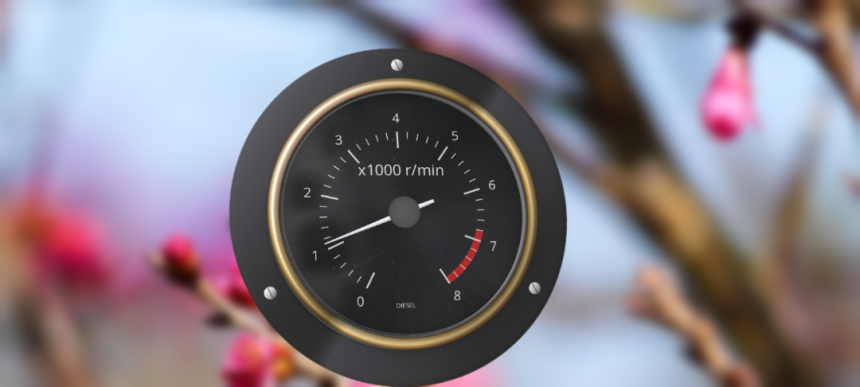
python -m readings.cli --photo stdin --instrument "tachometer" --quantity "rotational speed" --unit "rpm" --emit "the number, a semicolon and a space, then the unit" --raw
1100; rpm
